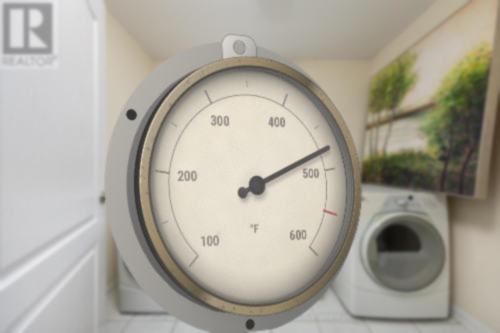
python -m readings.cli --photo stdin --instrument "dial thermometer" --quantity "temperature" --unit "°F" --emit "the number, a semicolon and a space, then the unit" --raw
475; °F
